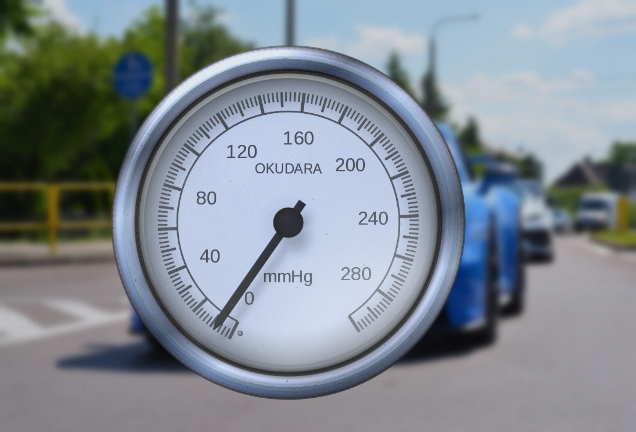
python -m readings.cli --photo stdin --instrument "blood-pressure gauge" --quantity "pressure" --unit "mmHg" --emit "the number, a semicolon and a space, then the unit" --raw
8; mmHg
